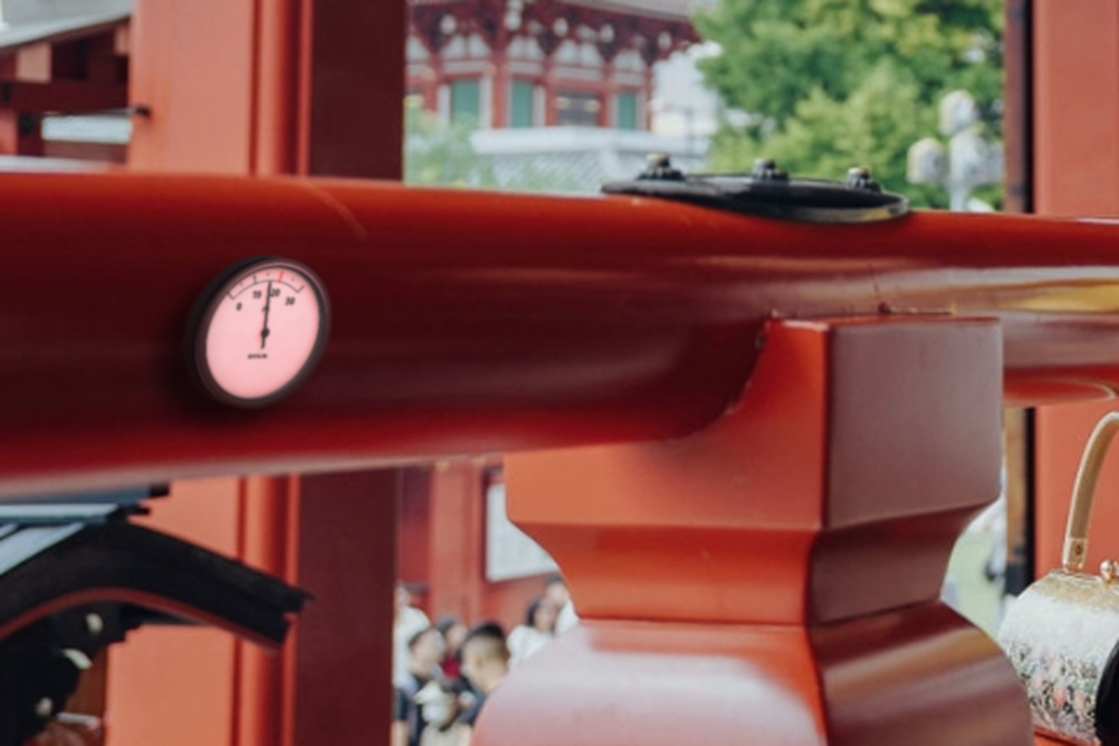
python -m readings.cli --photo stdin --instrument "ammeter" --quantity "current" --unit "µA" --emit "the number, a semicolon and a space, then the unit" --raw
15; µA
